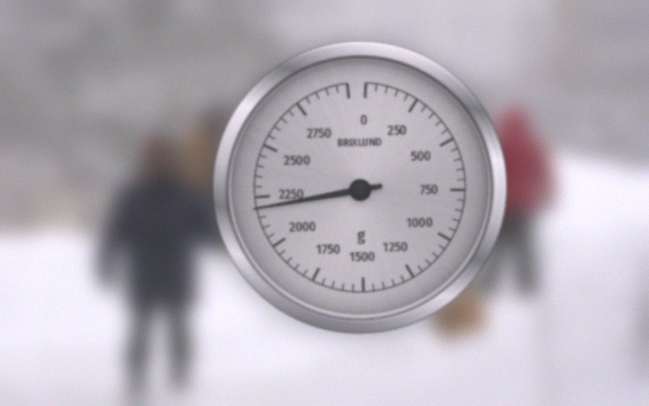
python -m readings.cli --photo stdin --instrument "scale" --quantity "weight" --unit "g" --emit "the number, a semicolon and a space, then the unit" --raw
2200; g
